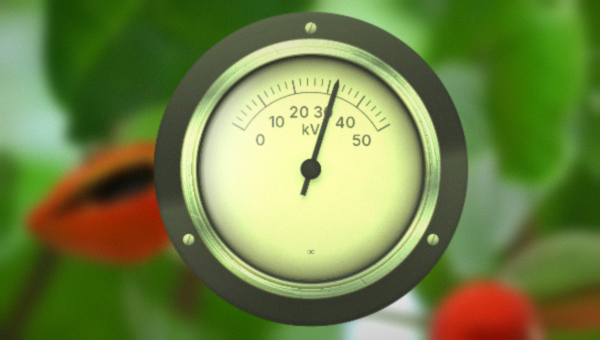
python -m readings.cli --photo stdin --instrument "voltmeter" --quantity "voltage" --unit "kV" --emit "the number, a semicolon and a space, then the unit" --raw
32; kV
